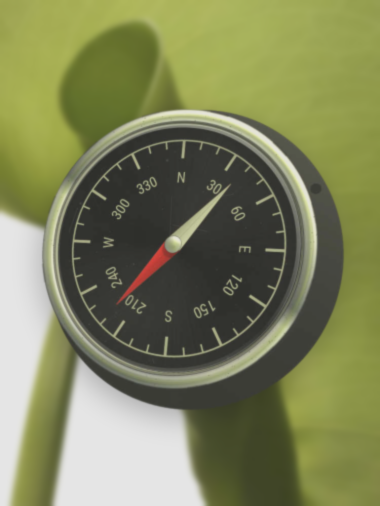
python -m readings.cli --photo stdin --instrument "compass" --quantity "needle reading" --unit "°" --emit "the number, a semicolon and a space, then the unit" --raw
220; °
